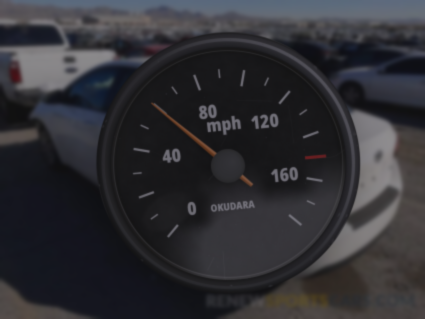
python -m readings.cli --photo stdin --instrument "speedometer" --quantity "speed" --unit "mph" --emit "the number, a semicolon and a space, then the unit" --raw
60; mph
